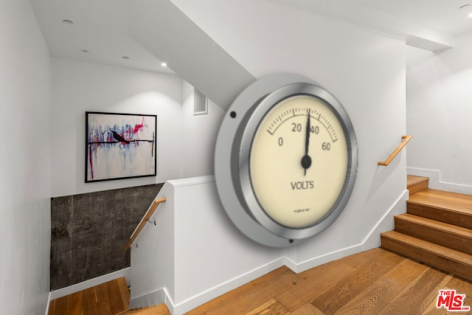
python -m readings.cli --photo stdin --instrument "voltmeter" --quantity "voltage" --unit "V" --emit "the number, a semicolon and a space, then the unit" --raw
30; V
